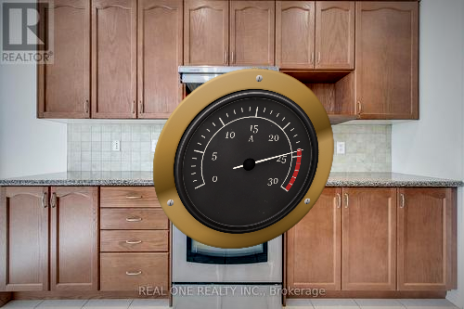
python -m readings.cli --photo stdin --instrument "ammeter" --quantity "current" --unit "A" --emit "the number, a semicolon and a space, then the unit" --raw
24; A
